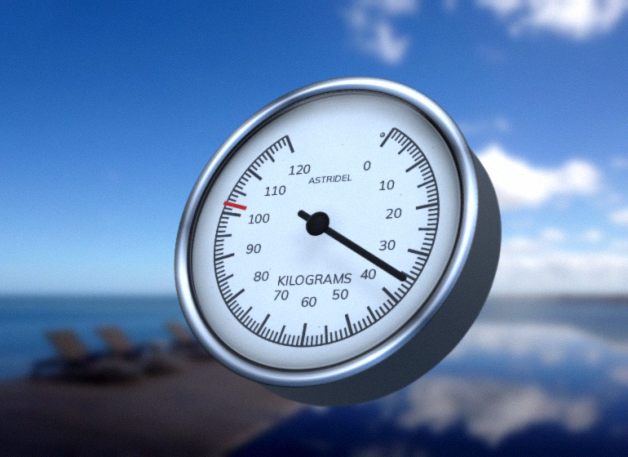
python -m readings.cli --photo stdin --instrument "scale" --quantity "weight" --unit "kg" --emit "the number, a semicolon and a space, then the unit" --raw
36; kg
